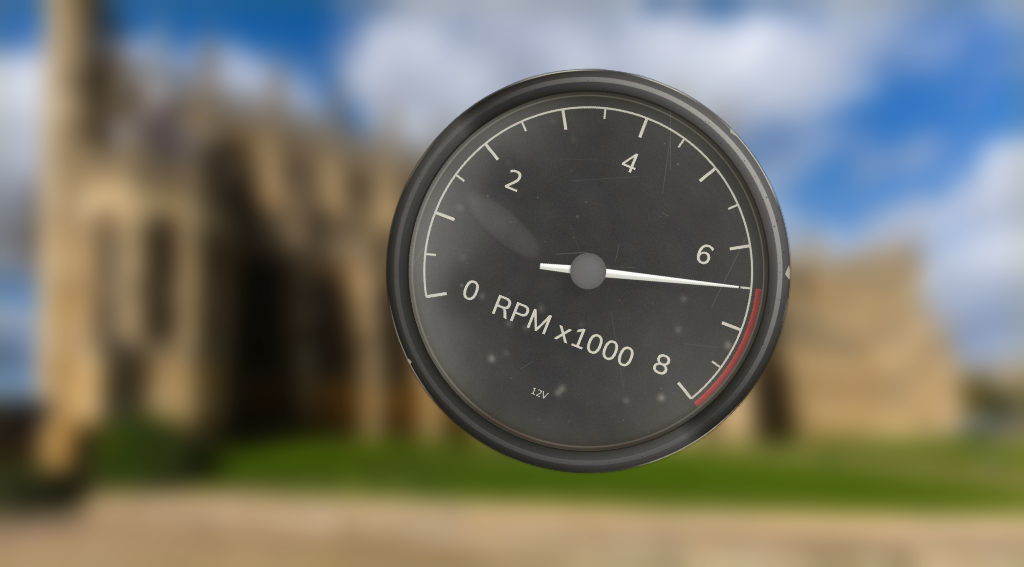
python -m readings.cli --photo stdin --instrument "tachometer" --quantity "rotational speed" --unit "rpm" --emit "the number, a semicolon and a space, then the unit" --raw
6500; rpm
